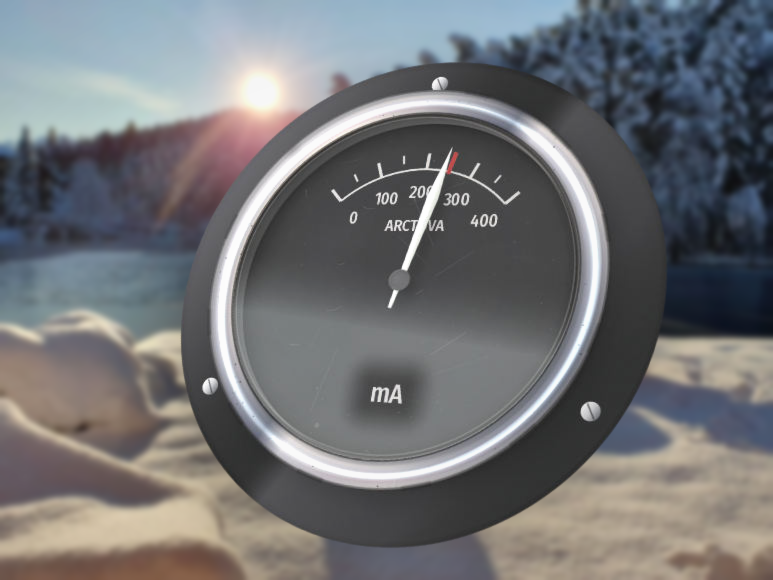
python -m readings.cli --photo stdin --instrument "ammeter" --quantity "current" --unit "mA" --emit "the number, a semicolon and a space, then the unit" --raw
250; mA
